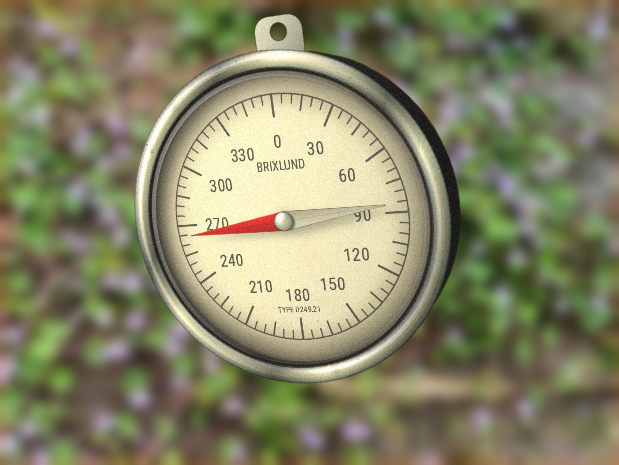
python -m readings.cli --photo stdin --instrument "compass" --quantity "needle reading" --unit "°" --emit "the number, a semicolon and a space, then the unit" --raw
265; °
